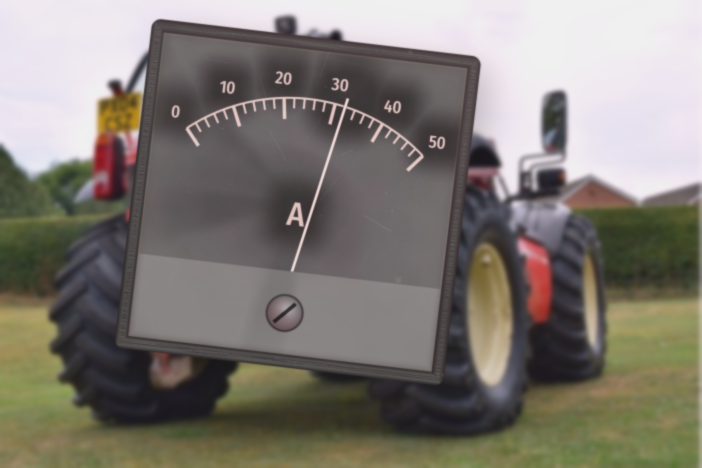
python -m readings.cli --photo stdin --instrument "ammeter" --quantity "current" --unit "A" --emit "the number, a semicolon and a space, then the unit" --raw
32; A
